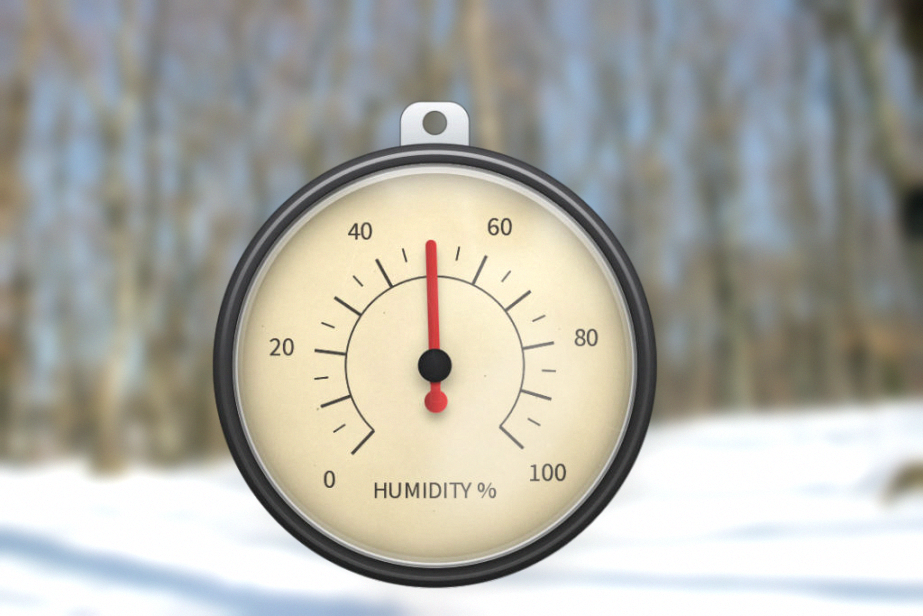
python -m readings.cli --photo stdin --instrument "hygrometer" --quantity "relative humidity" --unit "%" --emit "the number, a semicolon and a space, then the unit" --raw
50; %
